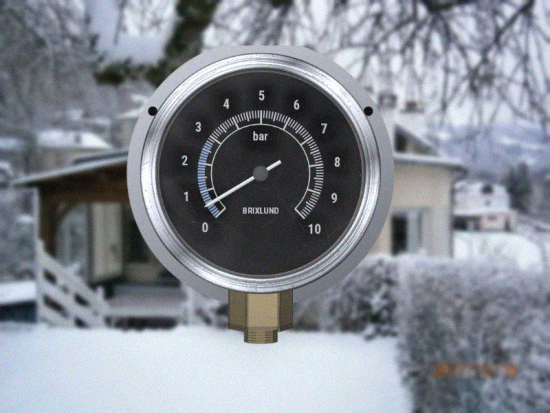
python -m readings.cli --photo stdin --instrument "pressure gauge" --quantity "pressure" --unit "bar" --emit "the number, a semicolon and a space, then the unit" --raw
0.5; bar
